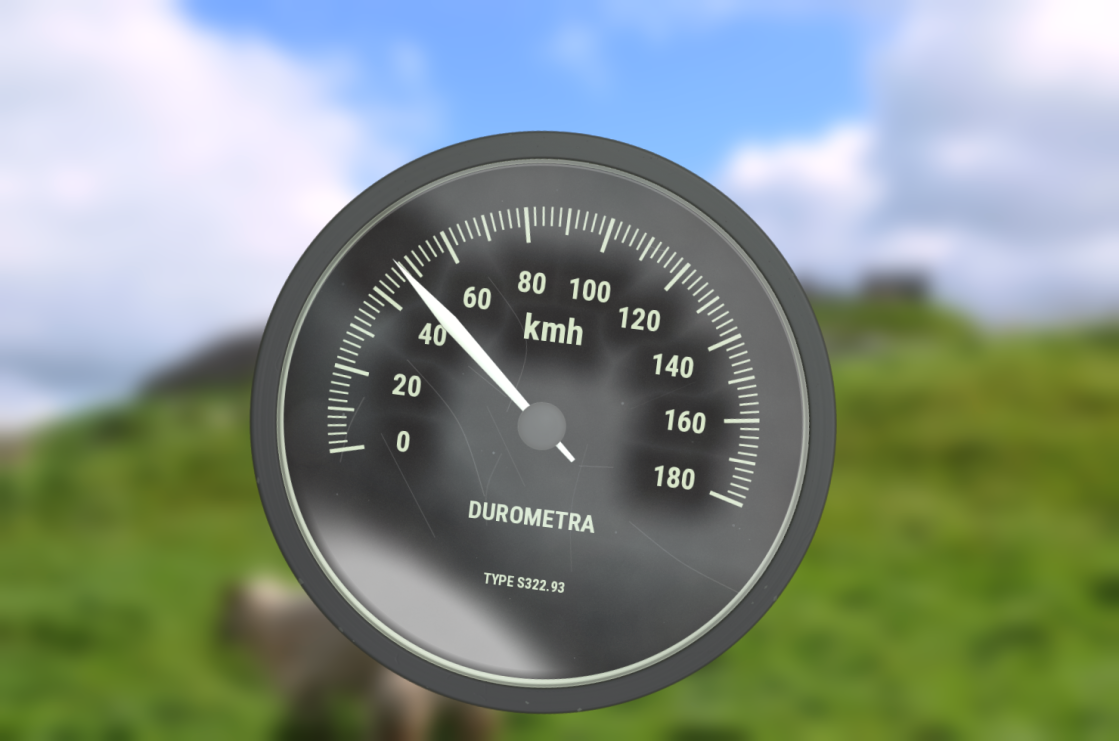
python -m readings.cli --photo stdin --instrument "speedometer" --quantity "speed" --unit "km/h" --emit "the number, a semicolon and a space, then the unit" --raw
48; km/h
